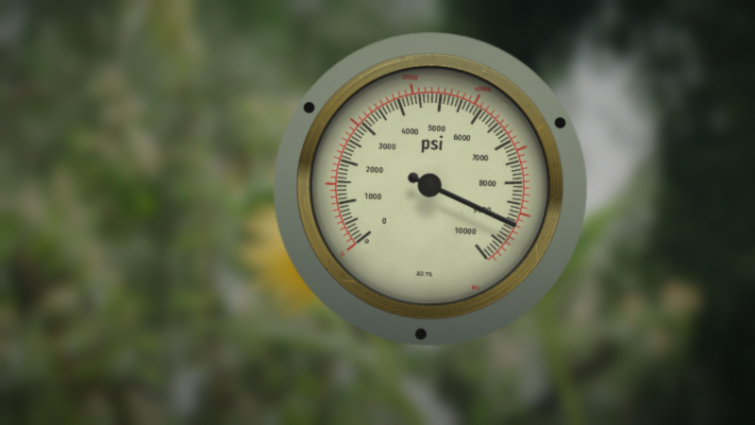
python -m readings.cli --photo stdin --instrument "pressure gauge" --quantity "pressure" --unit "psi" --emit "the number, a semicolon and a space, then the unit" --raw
9000; psi
